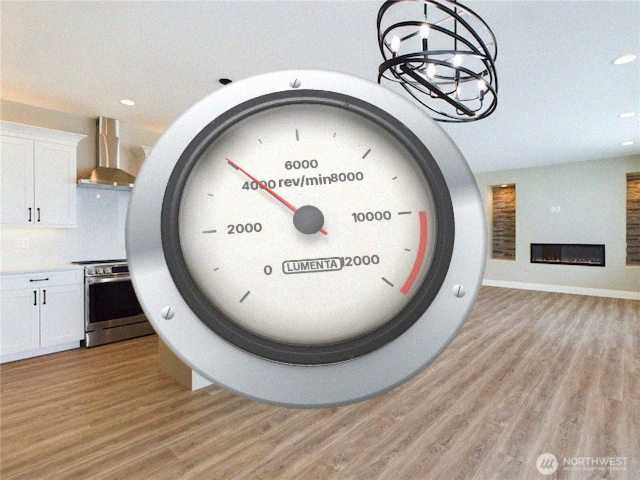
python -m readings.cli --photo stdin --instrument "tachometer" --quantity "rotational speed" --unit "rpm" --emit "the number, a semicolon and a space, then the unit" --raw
4000; rpm
